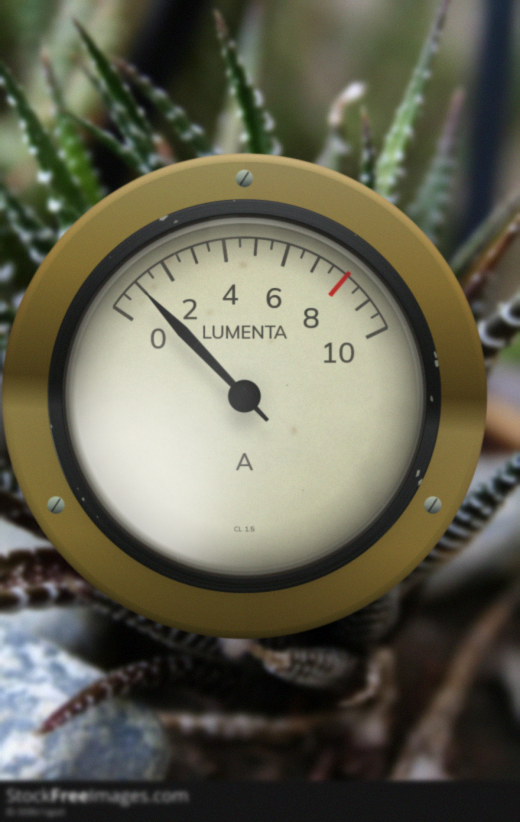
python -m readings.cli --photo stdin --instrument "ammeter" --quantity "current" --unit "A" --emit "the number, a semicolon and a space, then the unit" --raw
1; A
